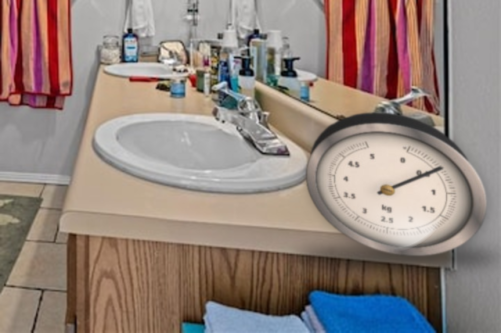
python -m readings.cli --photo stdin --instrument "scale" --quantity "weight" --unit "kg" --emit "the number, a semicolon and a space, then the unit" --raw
0.5; kg
